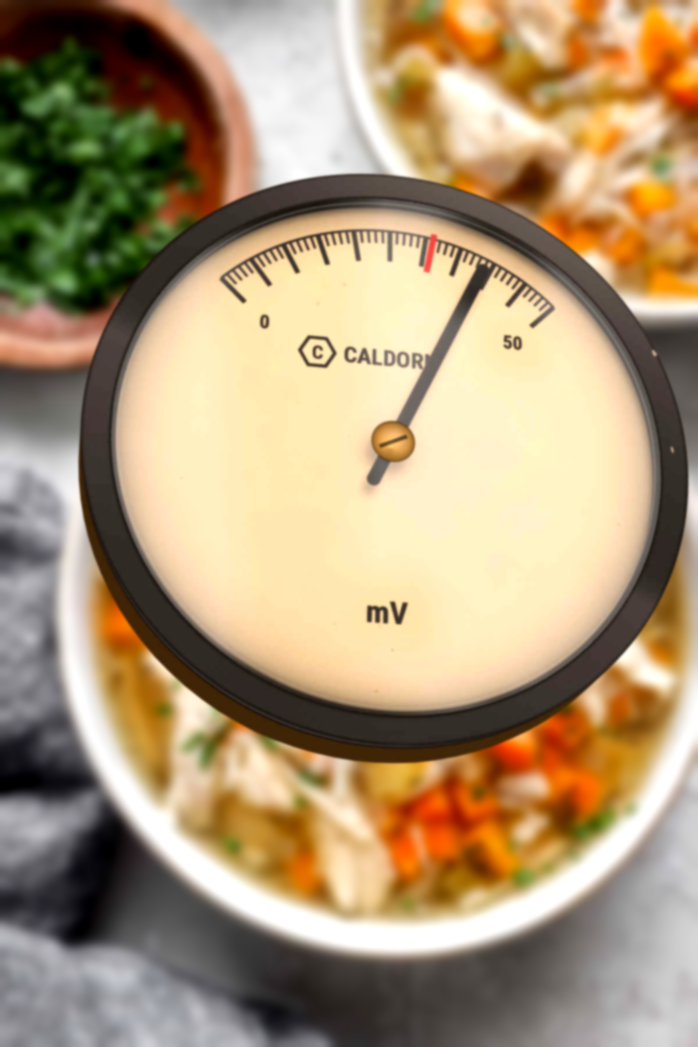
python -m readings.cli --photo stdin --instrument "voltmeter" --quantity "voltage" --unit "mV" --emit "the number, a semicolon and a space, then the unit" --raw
39; mV
